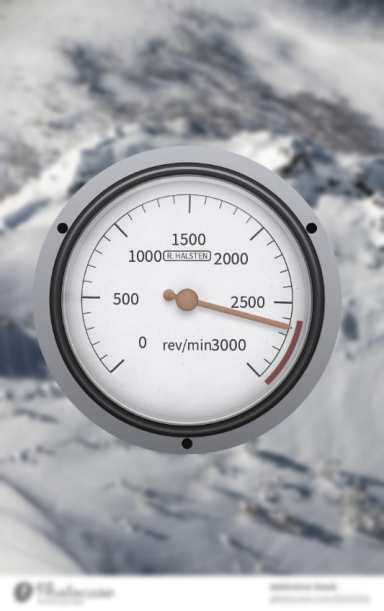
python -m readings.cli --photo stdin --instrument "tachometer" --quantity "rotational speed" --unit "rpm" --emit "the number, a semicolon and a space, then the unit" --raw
2650; rpm
